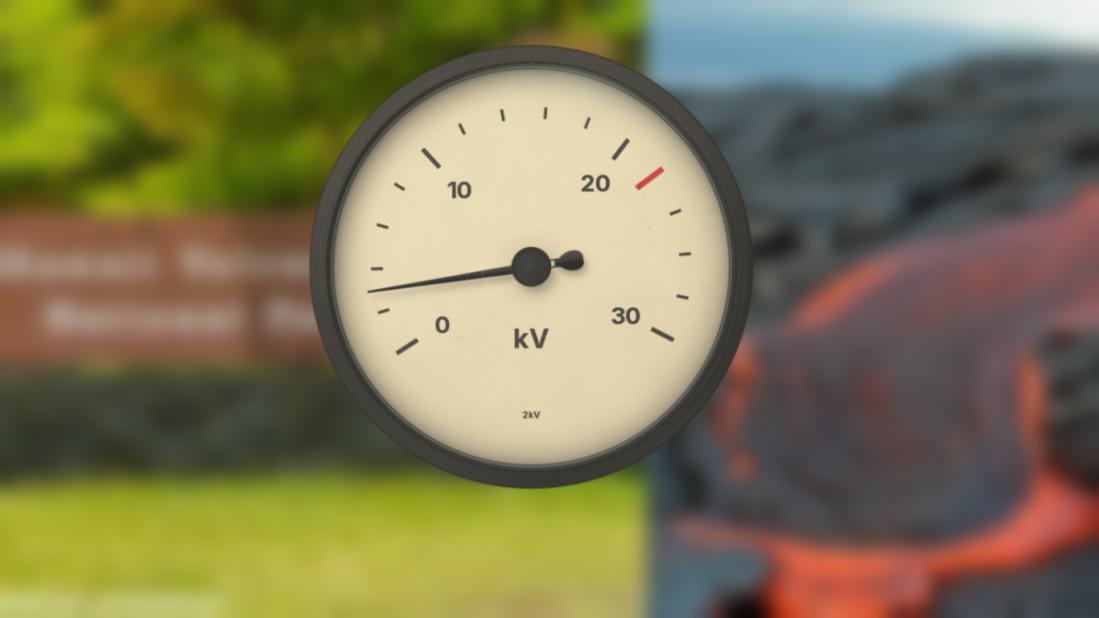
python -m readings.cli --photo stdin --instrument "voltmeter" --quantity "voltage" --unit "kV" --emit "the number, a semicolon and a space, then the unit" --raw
3; kV
